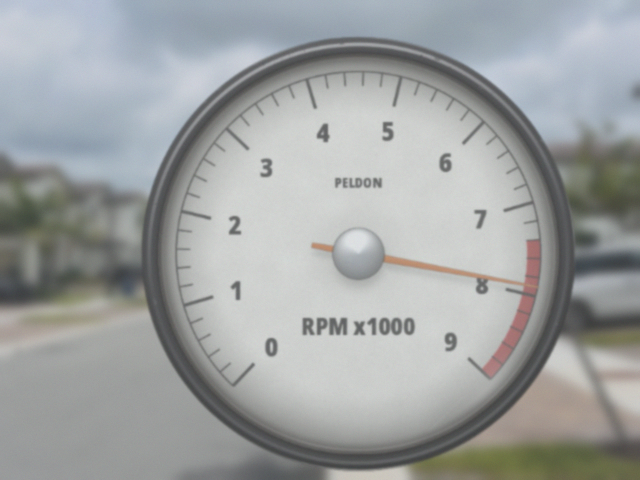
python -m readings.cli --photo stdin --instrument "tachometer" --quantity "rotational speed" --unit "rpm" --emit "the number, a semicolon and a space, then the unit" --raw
7900; rpm
